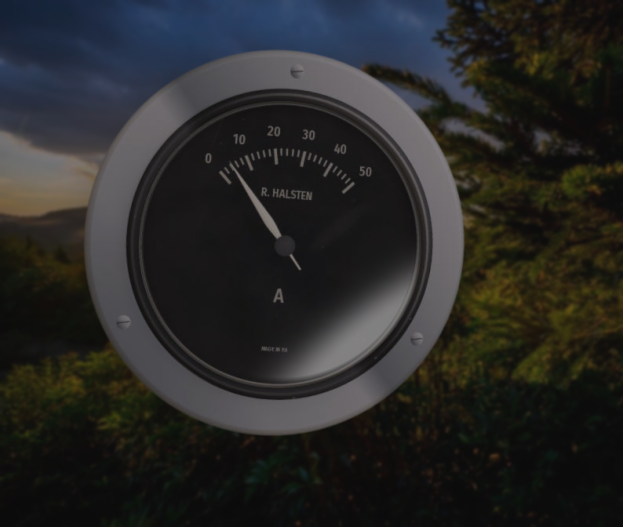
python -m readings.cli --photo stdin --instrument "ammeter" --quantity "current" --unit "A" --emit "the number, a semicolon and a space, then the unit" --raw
4; A
